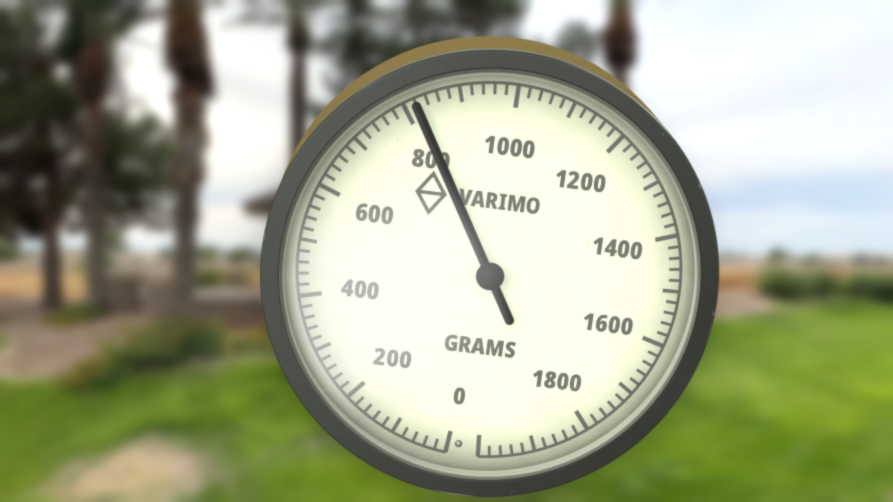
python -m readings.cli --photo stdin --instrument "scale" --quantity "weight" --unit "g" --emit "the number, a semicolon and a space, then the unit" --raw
820; g
